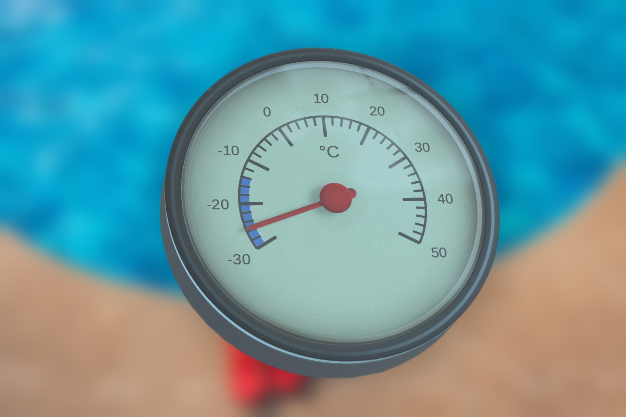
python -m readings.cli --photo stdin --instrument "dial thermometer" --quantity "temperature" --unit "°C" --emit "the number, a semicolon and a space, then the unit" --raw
-26; °C
